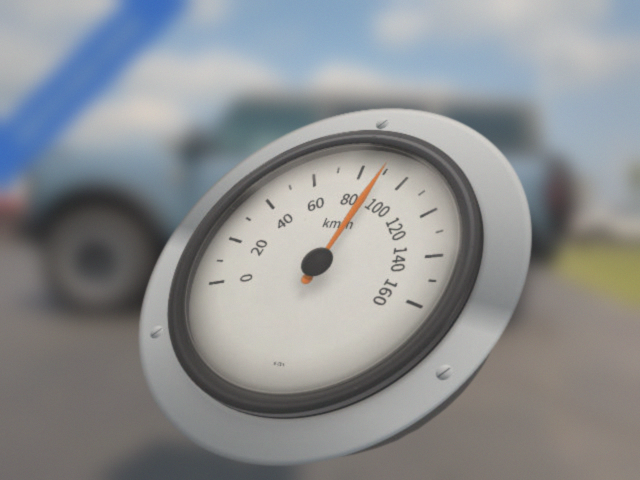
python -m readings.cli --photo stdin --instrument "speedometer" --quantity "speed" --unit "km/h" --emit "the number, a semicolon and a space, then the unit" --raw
90; km/h
